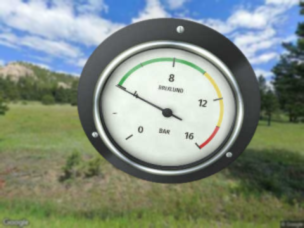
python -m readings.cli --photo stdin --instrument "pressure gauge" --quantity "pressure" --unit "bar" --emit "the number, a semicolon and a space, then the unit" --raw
4; bar
